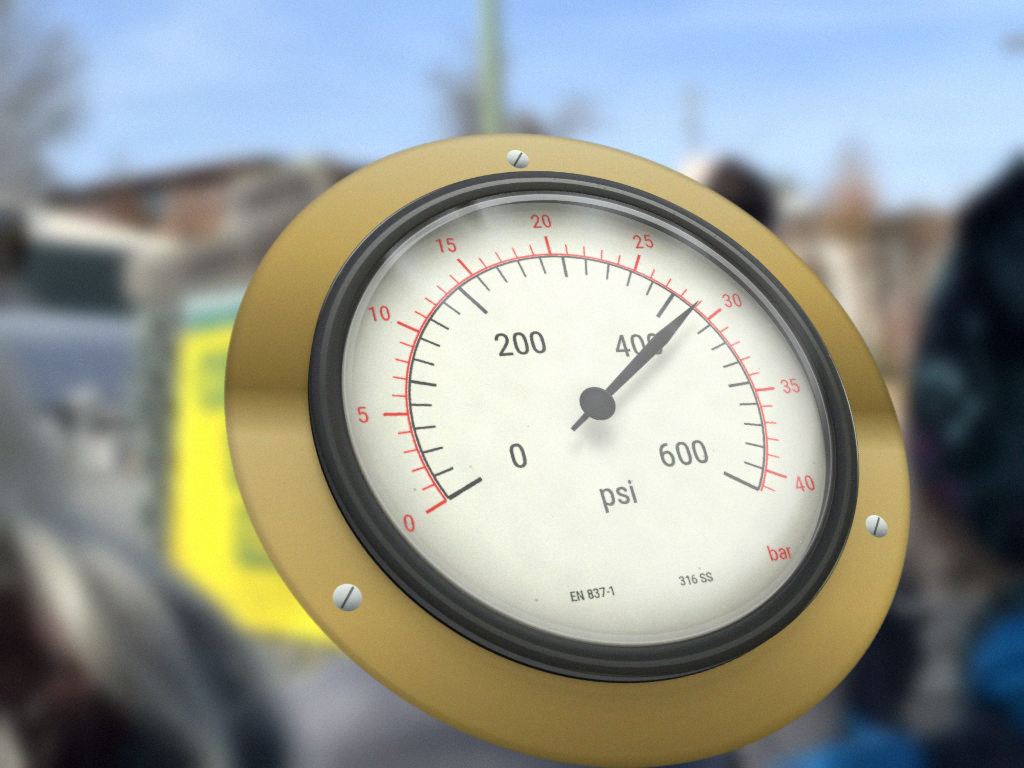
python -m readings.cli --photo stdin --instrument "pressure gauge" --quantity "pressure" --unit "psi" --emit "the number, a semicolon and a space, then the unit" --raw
420; psi
